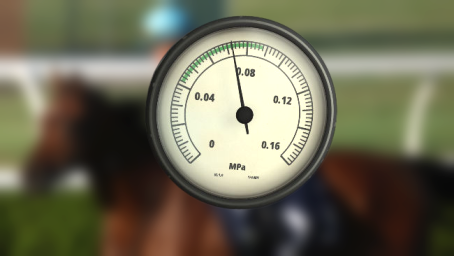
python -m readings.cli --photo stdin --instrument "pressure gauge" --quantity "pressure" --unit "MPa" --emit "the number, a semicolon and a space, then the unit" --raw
0.072; MPa
